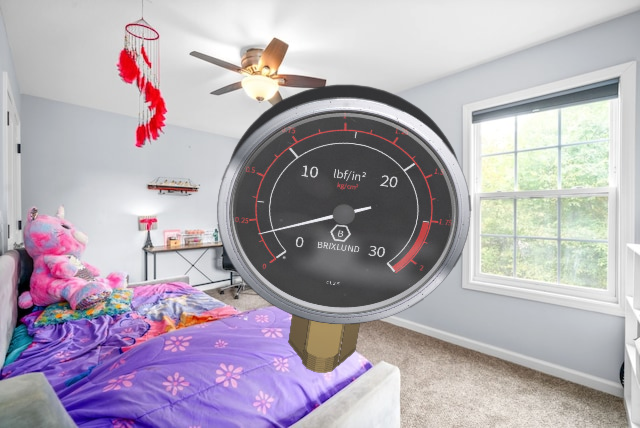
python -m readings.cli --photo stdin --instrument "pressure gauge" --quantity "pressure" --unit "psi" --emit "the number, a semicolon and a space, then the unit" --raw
2.5; psi
